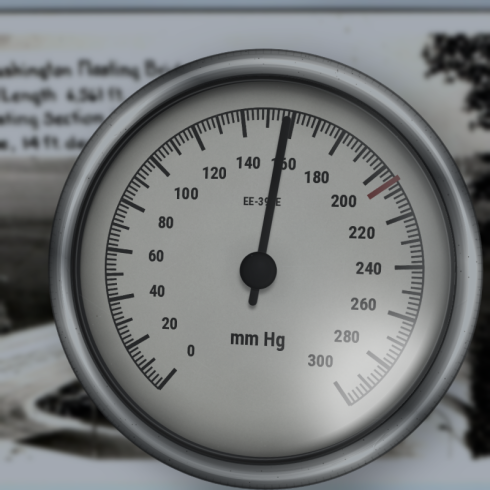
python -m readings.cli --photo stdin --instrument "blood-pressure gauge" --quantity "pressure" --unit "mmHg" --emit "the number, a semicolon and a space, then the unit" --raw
158; mmHg
